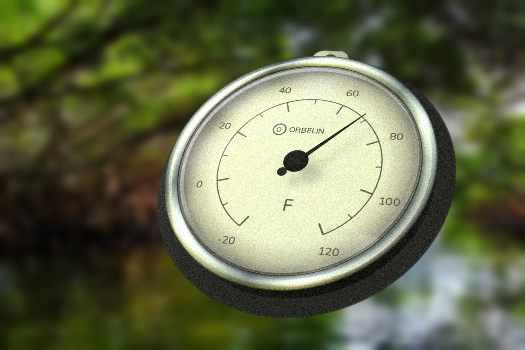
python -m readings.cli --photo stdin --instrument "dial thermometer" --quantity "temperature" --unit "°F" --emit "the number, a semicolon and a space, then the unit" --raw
70; °F
